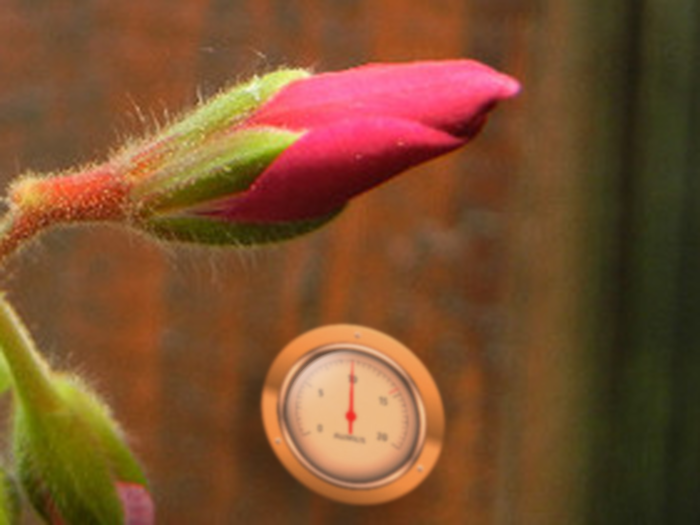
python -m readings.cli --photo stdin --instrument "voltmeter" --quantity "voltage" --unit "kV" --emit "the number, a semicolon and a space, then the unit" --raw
10; kV
